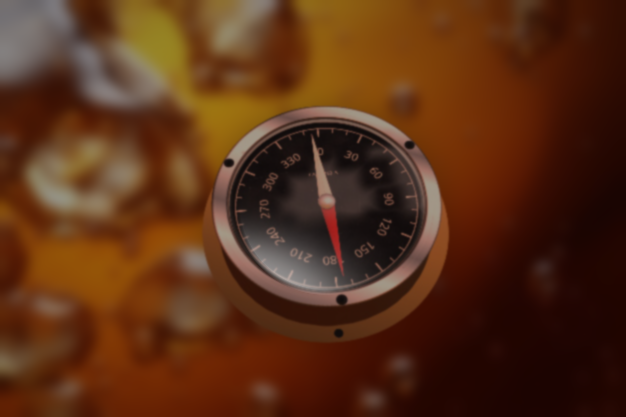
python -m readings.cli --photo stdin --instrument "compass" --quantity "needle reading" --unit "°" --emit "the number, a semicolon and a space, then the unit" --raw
175; °
